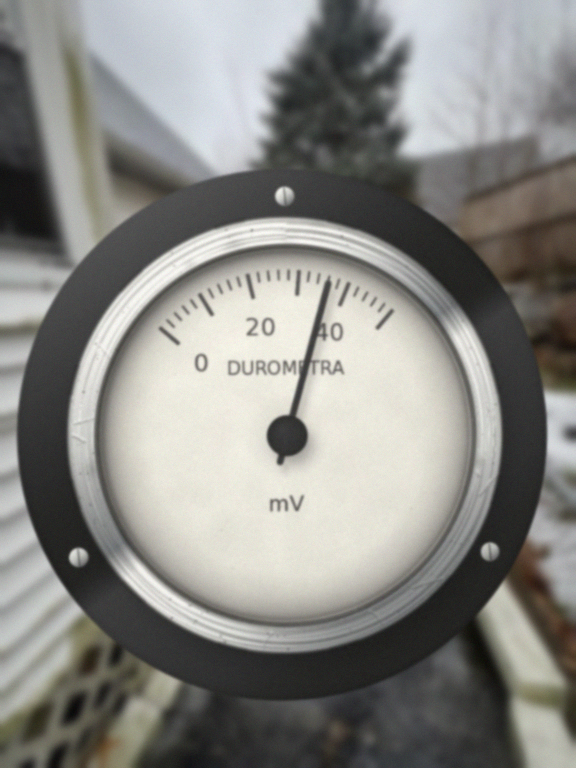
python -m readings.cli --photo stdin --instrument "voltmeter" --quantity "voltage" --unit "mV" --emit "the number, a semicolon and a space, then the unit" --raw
36; mV
